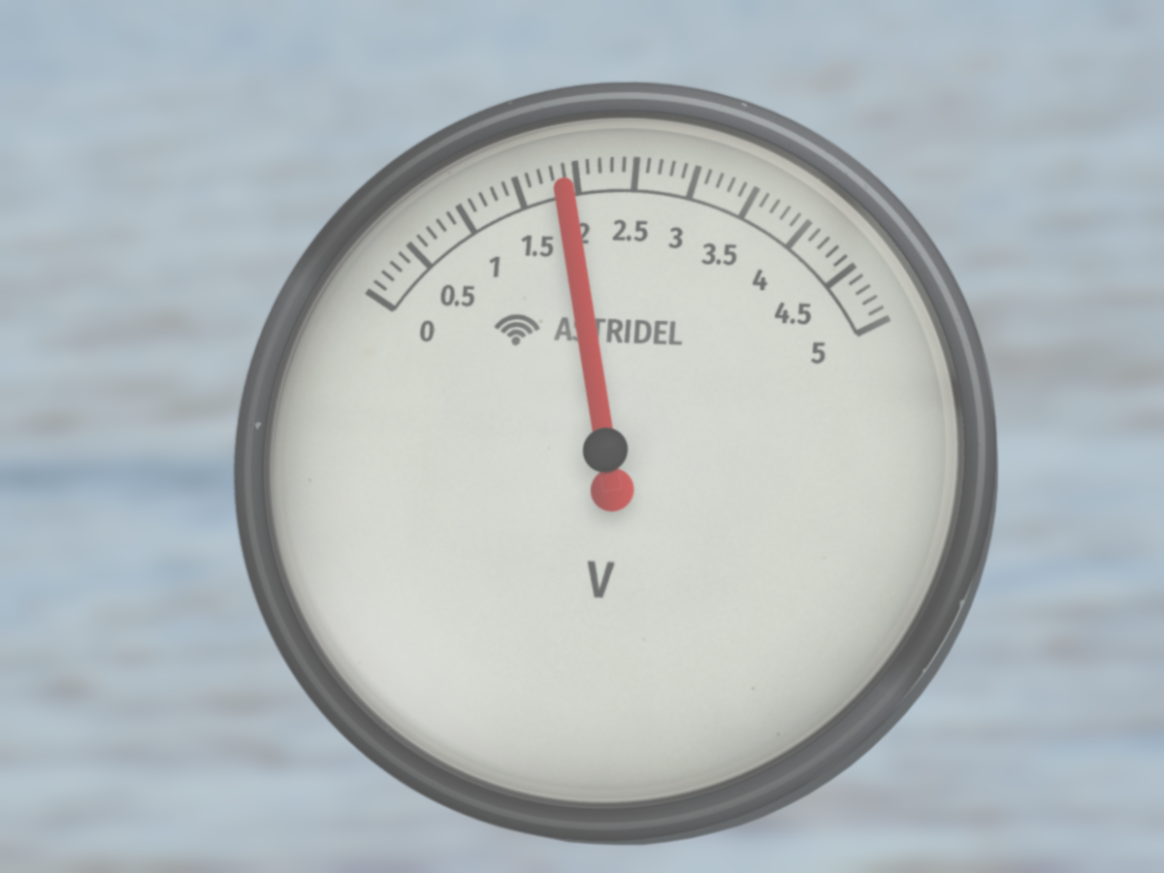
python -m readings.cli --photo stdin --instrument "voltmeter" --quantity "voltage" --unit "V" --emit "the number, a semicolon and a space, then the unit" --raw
1.9; V
